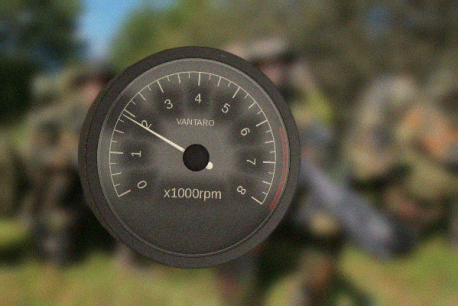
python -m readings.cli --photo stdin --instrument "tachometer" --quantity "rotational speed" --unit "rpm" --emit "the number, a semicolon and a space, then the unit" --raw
1875; rpm
